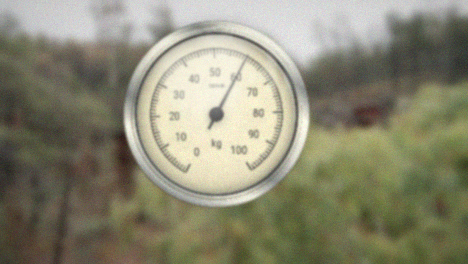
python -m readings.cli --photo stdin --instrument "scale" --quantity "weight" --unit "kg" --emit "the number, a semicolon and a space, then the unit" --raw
60; kg
